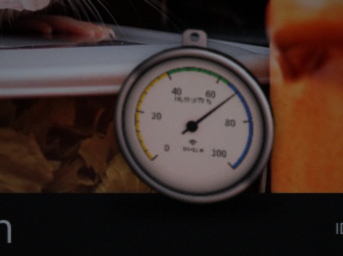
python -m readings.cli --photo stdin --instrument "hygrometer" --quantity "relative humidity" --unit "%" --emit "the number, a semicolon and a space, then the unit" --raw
68; %
